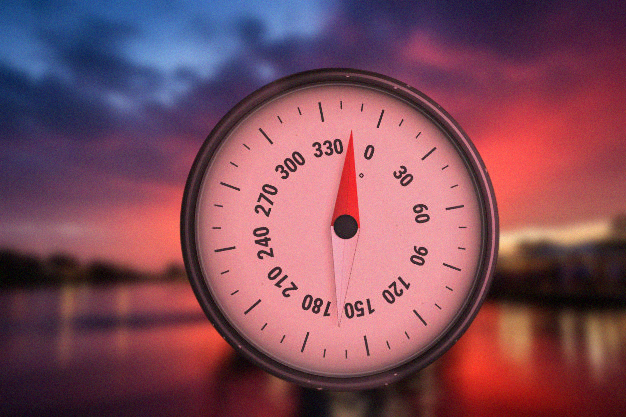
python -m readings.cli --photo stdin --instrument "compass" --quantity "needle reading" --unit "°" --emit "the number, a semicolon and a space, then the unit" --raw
345; °
